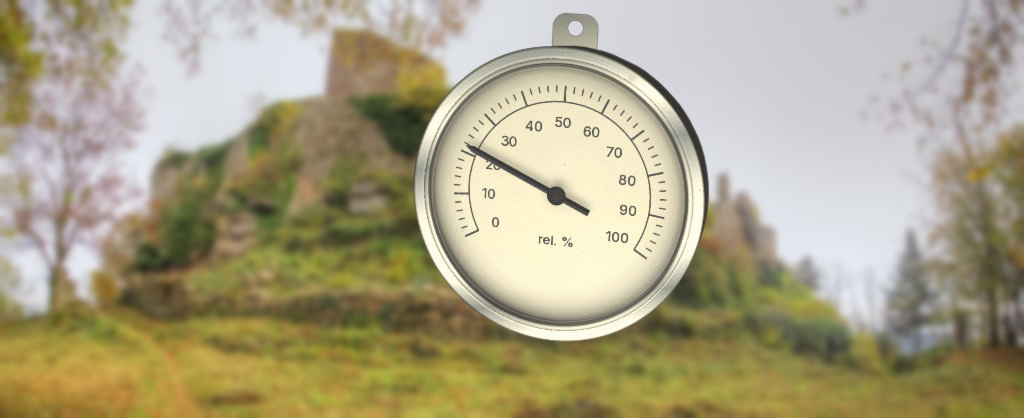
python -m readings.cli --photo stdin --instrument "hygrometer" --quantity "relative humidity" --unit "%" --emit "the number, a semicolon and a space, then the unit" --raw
22; %
